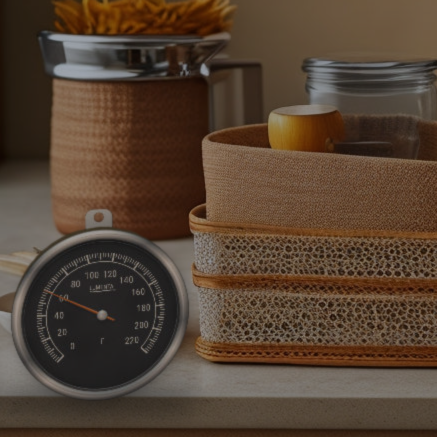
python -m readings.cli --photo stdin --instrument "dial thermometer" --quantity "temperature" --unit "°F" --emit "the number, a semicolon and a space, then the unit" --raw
60; °F
